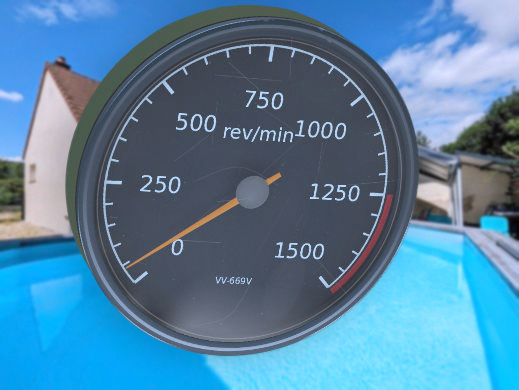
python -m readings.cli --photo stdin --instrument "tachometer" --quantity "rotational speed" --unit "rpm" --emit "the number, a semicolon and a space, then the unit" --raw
50; rpm
